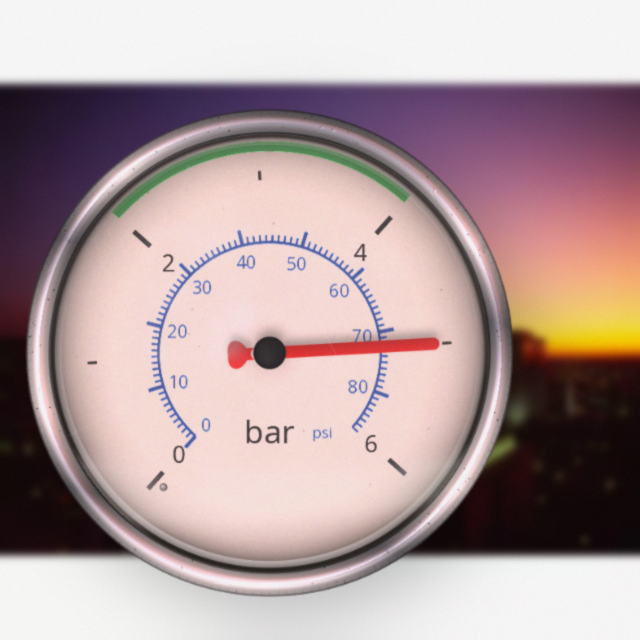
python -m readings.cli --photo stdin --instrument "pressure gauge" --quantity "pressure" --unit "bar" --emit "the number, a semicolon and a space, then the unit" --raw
5; bar
